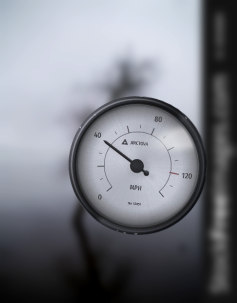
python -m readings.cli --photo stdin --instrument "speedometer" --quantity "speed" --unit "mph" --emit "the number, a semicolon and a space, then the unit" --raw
40; mph
